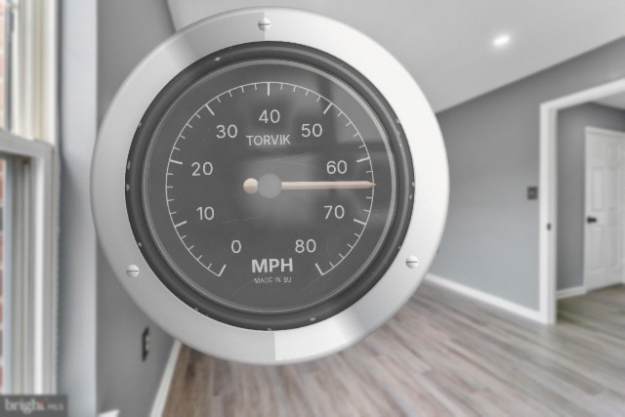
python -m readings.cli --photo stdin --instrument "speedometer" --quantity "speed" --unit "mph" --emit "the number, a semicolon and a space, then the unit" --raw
64; mph
